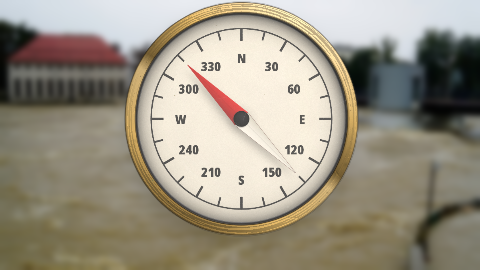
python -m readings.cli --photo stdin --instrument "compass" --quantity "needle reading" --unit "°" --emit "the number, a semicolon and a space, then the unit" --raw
315; °
